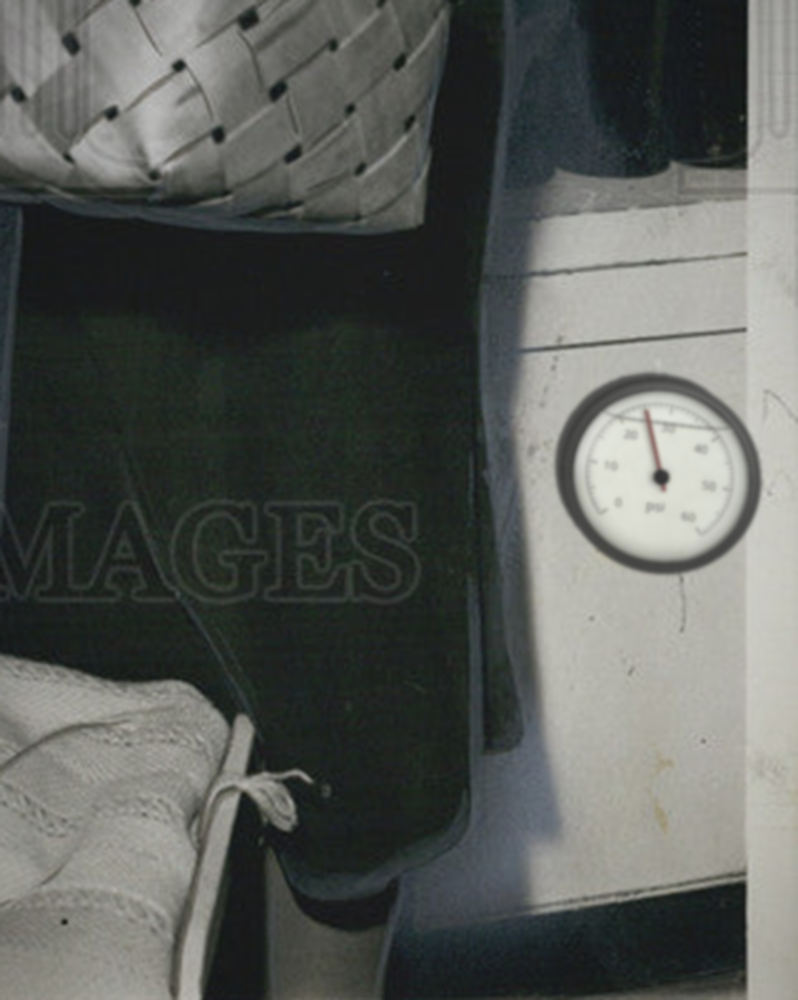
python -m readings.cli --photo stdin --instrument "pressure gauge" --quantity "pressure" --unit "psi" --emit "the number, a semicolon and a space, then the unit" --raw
25; psi
